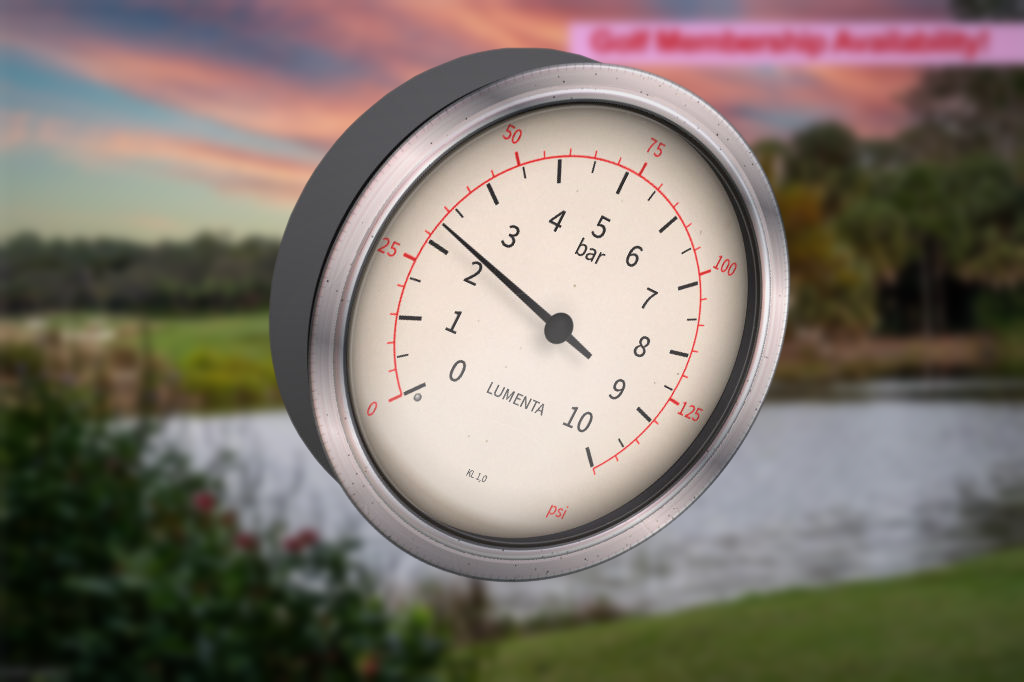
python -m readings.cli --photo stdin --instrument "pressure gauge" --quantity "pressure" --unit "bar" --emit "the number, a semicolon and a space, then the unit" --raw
2.25; bar
